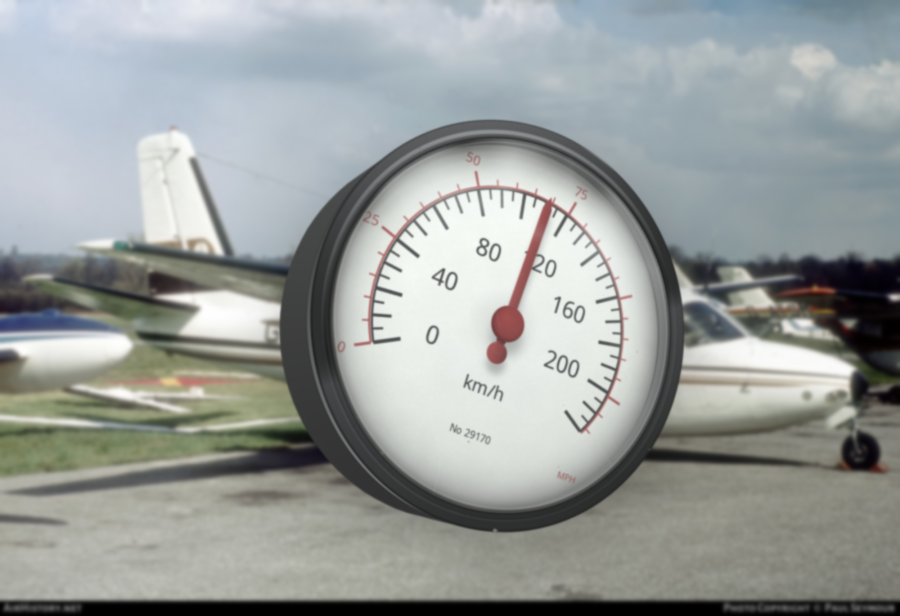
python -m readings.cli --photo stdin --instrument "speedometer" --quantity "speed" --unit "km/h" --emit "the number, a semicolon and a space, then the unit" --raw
110; km/h
